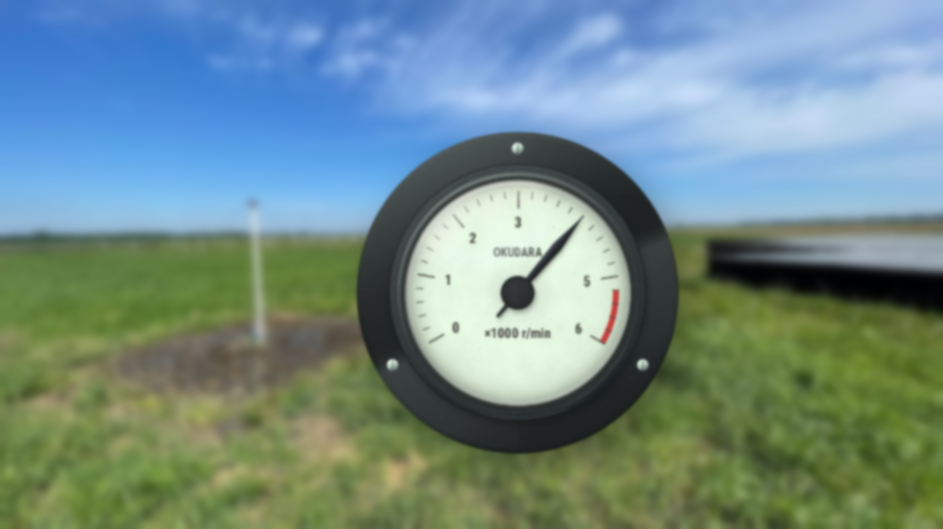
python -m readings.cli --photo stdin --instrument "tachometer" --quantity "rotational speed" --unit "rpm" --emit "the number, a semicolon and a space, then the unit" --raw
4000; rpm
